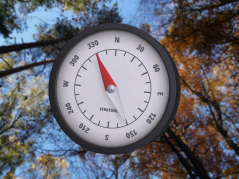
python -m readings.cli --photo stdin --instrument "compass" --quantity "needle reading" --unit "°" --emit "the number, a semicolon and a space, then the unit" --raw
330; °
